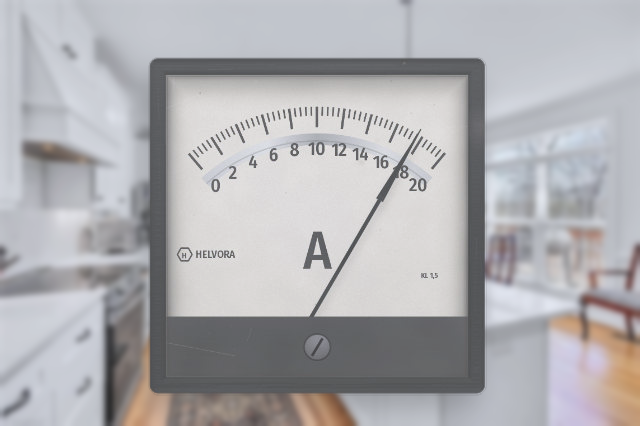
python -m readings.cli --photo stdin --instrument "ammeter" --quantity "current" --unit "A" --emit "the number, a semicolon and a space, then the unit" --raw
17.6; A
